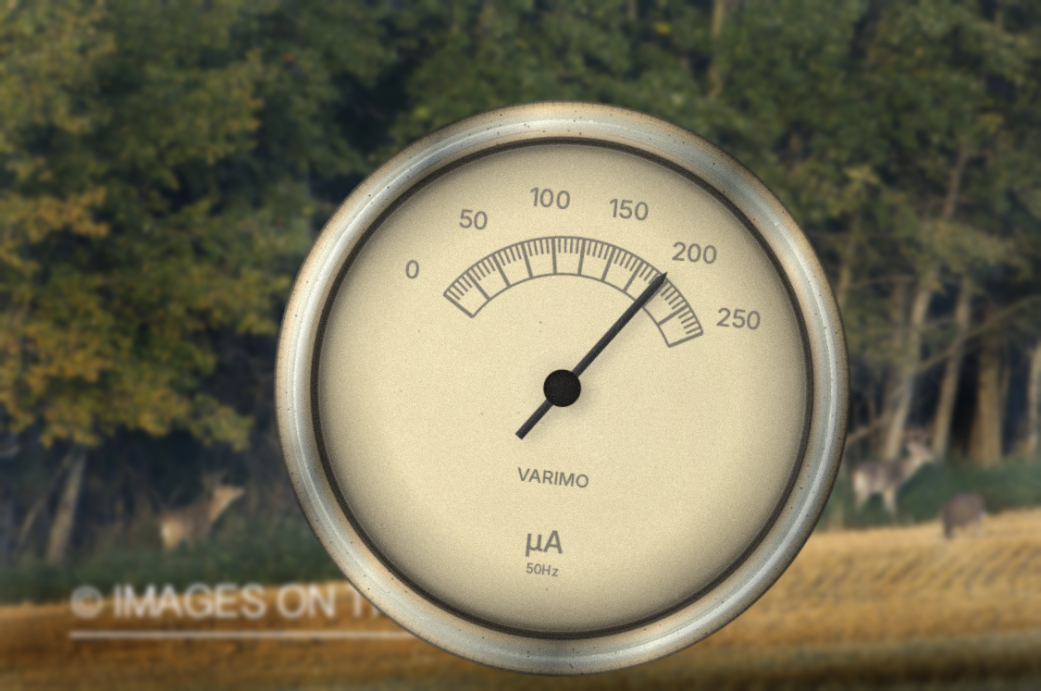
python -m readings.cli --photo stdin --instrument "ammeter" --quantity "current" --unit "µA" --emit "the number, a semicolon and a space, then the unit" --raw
195; µA
